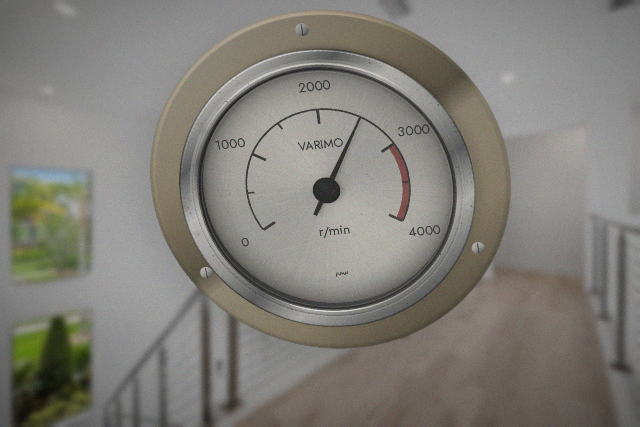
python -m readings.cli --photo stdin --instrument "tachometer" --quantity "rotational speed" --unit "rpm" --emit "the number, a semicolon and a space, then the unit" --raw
2500; rpm
